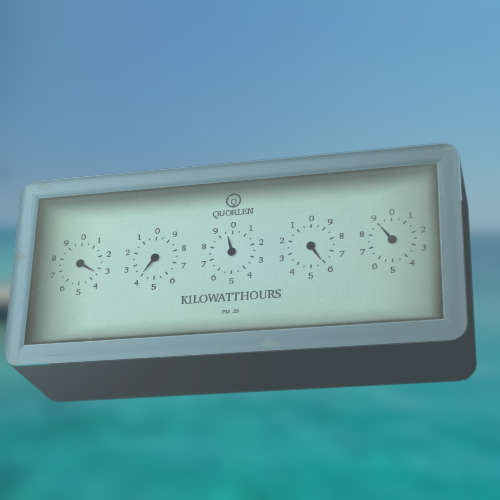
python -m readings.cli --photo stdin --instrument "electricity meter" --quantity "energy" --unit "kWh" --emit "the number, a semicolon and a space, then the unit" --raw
33959; kWh
